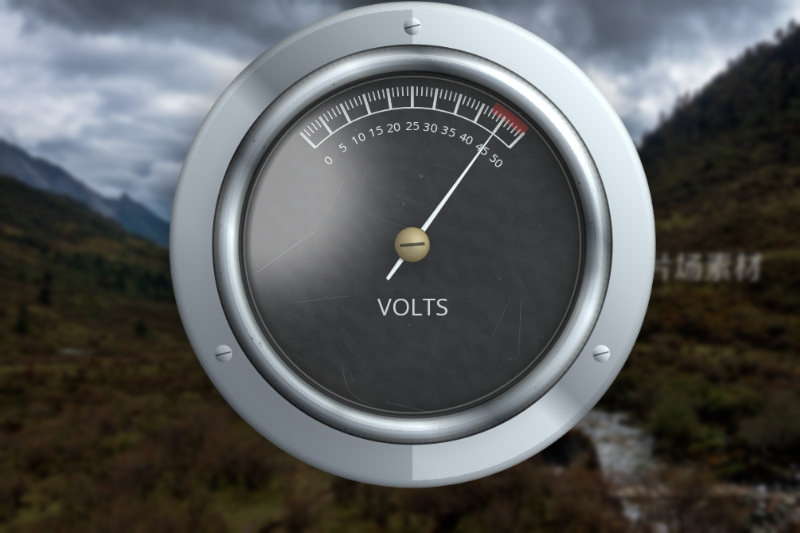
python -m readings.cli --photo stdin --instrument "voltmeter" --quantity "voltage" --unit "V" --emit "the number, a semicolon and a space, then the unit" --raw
45; V
